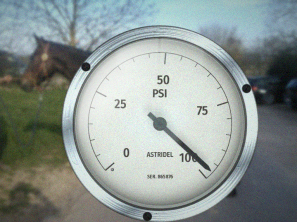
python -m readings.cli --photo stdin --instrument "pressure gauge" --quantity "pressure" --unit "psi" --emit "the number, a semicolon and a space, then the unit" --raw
97.5; psi
